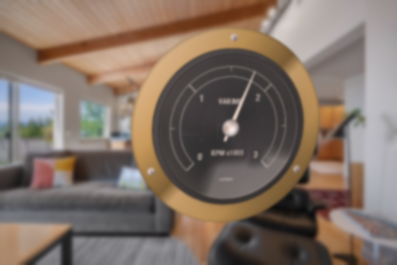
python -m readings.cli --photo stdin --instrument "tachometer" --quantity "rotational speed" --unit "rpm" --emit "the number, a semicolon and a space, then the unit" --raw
1750; rpm
